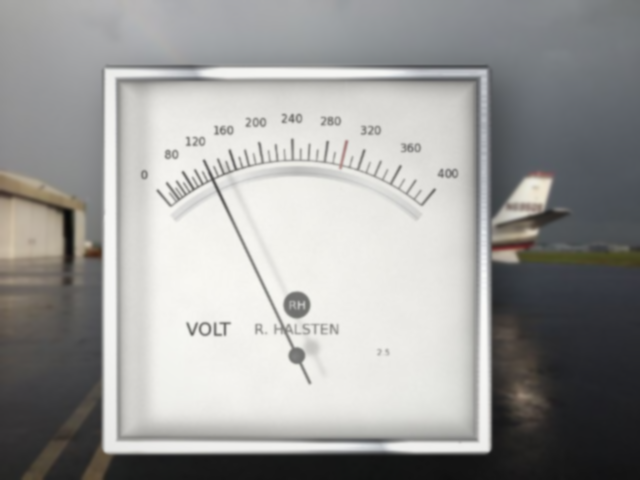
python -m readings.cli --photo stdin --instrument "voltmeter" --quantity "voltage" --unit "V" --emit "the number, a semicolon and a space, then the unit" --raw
120; V
